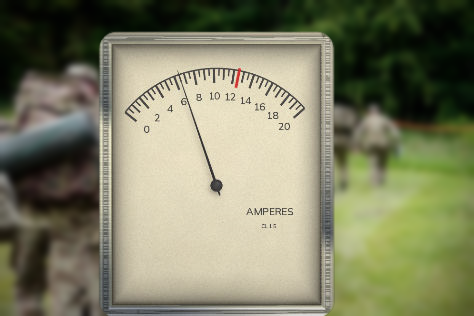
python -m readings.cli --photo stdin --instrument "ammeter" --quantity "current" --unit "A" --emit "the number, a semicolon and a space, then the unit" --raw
6.5; A
